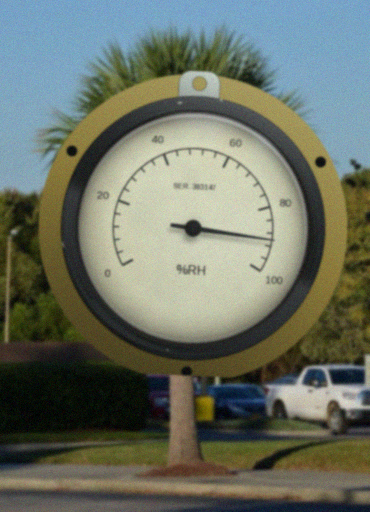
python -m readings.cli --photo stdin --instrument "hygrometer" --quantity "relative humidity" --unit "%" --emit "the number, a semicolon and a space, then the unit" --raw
90; %
